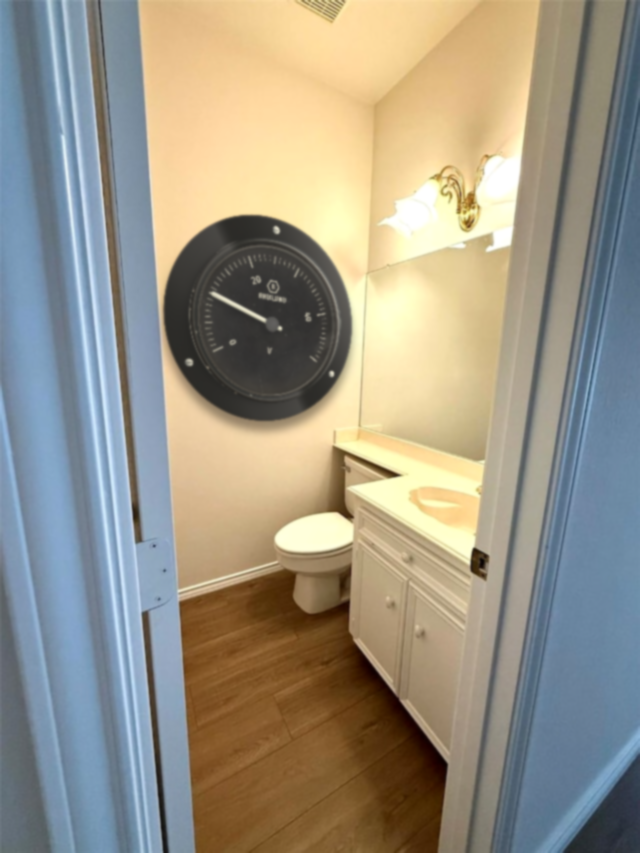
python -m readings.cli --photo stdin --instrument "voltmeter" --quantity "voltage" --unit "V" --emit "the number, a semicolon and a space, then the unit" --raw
10; V
